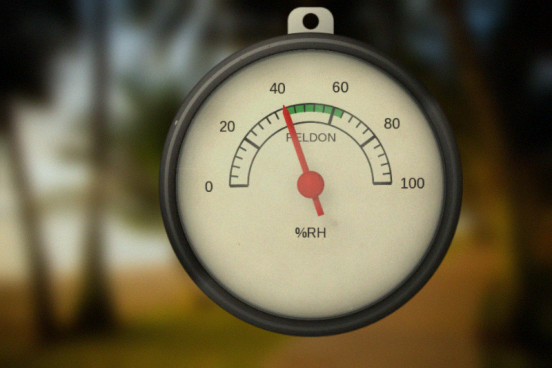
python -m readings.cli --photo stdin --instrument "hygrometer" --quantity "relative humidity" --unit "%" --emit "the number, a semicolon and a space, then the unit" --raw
40; %
